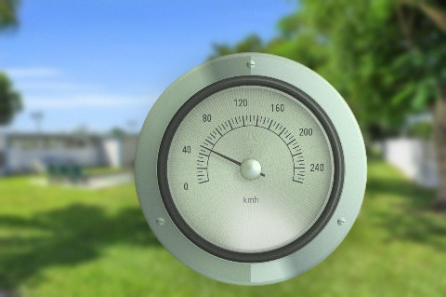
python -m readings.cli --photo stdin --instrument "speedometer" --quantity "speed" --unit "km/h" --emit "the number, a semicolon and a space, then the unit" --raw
50; km/h
